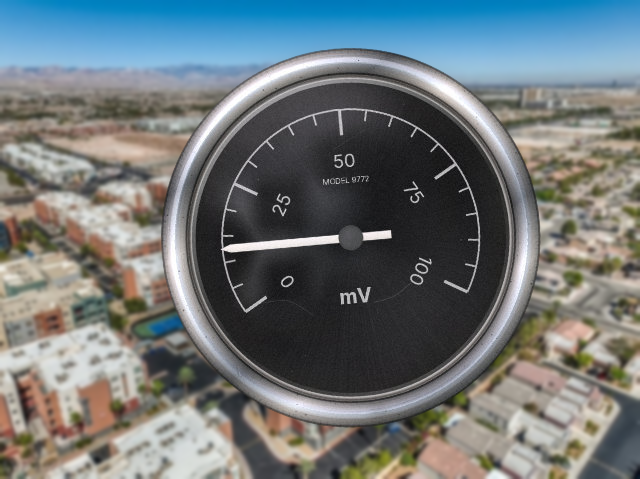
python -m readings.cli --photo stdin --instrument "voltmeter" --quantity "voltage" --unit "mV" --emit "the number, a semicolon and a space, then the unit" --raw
12.5; mV
